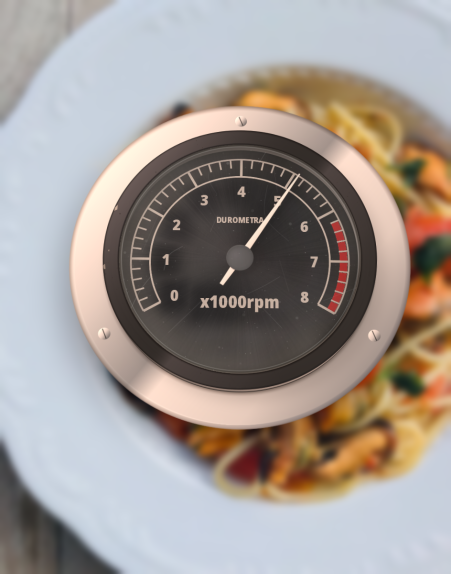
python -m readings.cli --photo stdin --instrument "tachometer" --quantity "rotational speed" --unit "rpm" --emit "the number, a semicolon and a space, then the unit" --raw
5100; rpm
